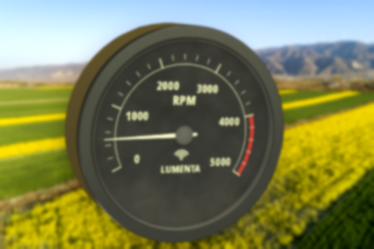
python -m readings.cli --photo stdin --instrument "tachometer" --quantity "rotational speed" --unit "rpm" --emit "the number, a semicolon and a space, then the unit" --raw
500; rpm
